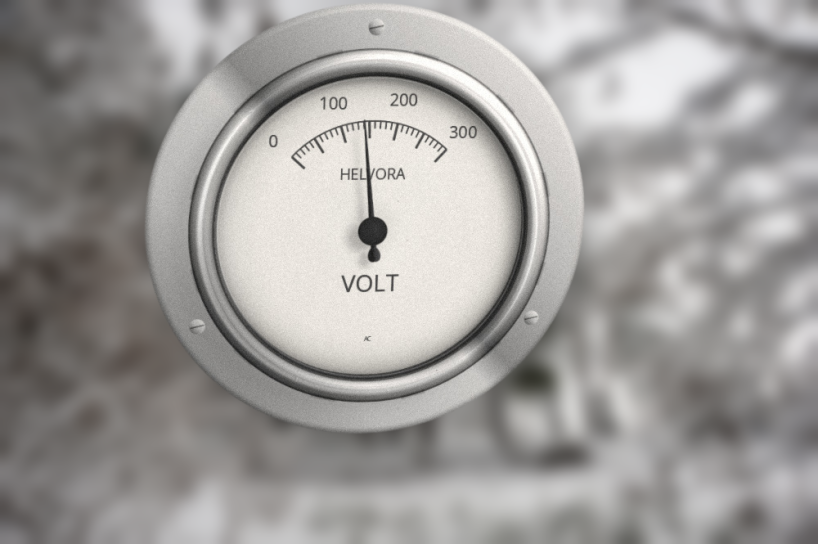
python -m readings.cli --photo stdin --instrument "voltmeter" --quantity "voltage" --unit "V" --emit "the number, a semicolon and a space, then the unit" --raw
140; V
